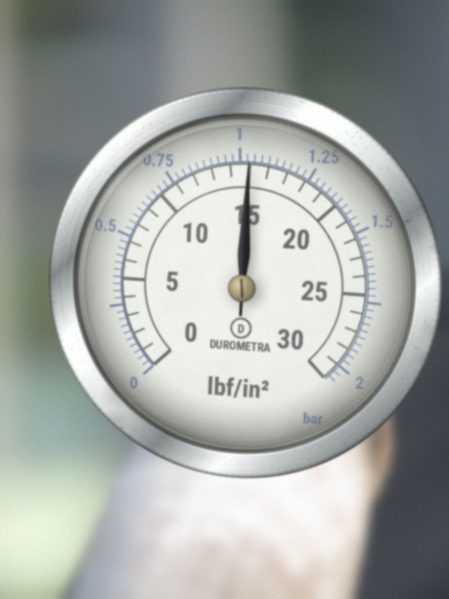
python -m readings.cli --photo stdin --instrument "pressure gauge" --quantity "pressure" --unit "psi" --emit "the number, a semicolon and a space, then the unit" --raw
15; psi
